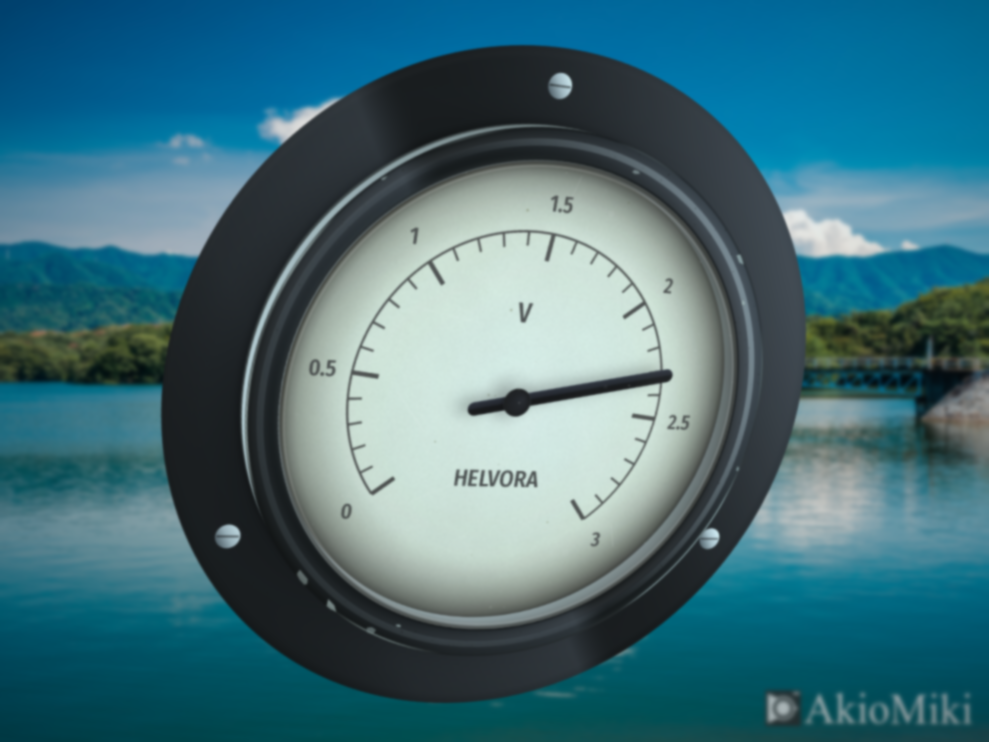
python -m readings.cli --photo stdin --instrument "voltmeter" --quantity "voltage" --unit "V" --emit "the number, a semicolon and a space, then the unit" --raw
2.3; V
